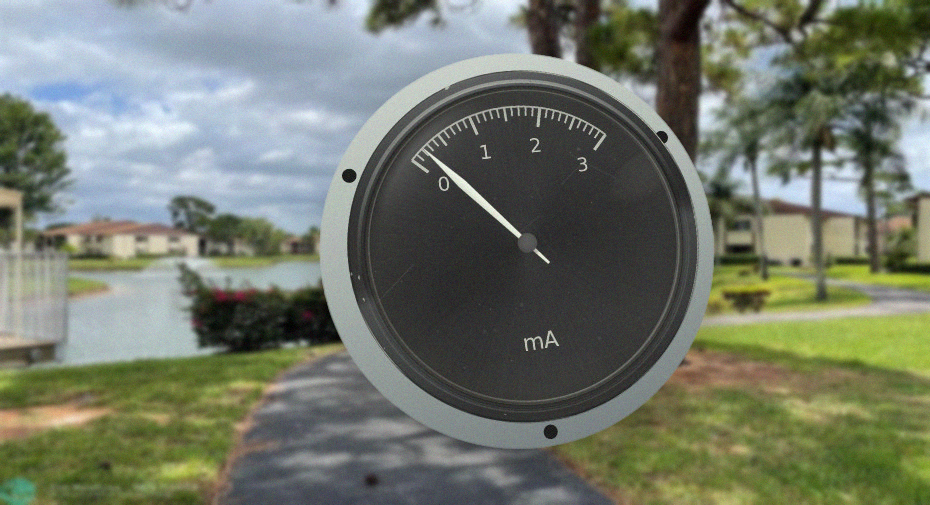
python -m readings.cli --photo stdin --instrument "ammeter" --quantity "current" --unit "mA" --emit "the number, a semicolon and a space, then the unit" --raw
0.2; mA
